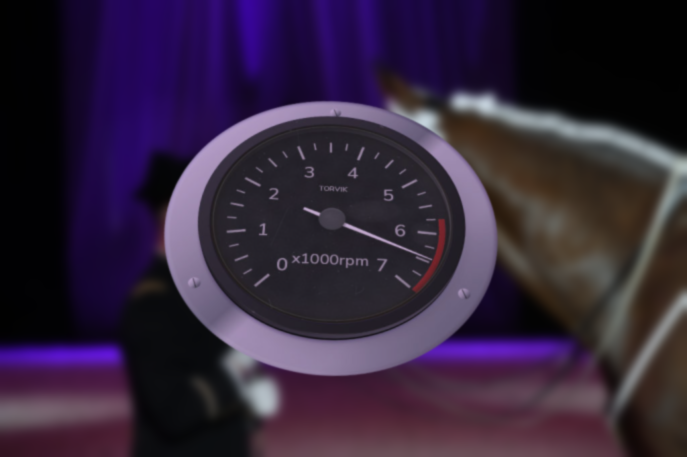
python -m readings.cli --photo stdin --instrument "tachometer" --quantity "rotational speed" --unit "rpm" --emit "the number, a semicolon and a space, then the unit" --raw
6500; rpm
